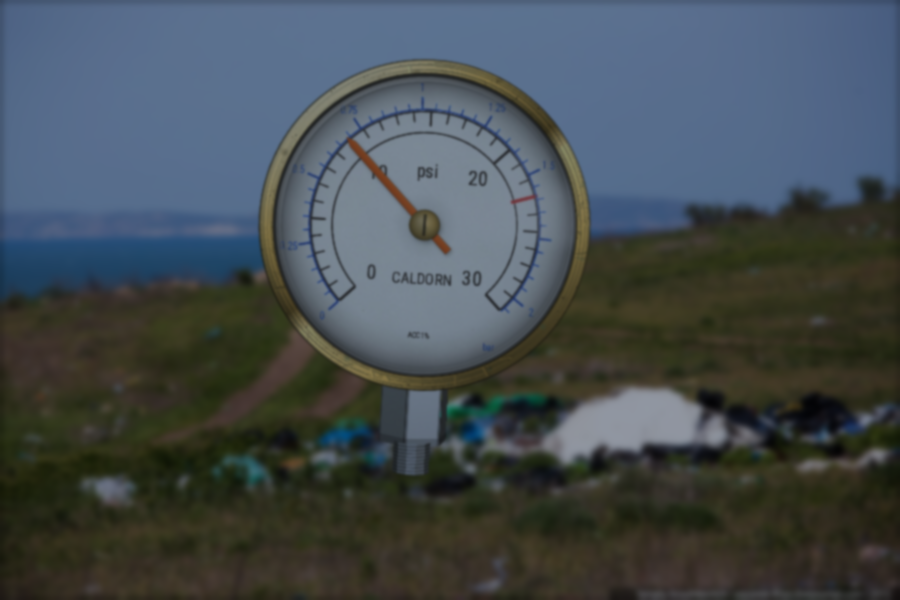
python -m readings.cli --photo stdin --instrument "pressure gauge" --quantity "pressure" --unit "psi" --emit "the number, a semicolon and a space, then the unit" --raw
10; psi
